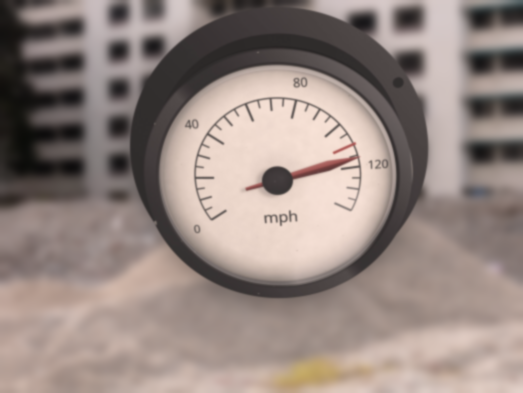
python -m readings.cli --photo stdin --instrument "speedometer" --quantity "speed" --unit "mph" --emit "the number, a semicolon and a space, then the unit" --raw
115; mph
